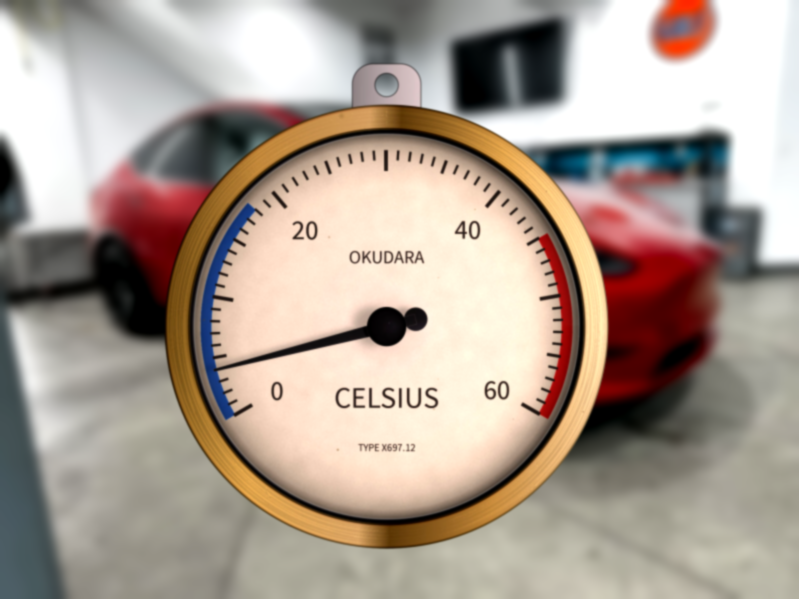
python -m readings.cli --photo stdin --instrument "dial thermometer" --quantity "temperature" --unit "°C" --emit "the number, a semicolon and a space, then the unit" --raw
4; °C
